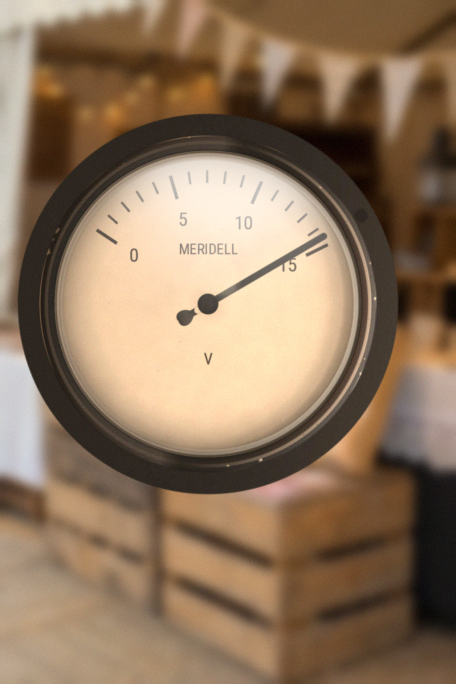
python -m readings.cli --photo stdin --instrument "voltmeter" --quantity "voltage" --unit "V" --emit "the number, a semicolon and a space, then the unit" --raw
14.5; V
